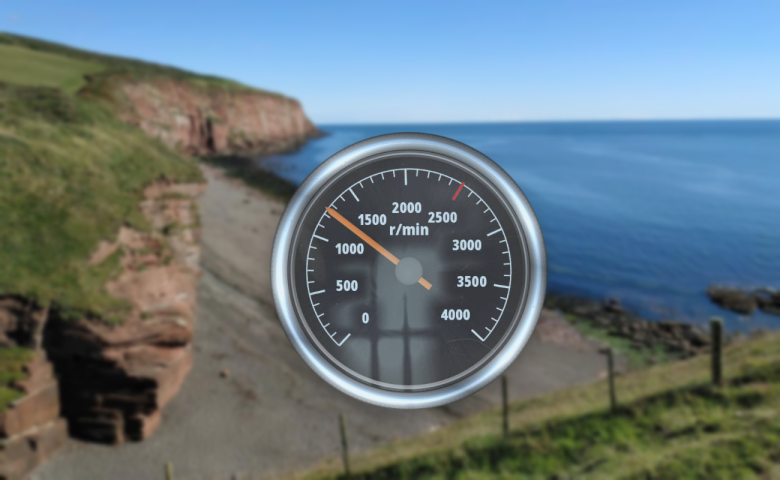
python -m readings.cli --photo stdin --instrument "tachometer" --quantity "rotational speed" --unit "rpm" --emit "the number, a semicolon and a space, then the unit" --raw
1250; rpm
